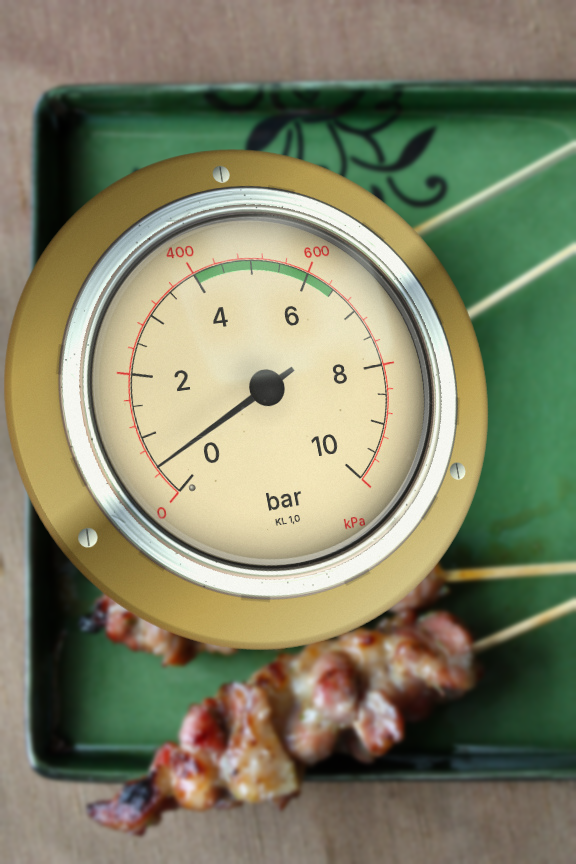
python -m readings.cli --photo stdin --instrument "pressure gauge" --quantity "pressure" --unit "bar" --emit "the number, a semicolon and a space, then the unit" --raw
0.5; bar
